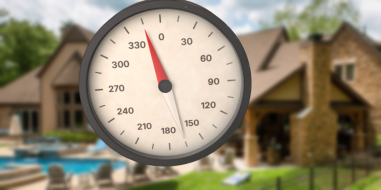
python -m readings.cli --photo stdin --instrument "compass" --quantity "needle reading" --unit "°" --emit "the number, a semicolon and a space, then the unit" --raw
345; °
